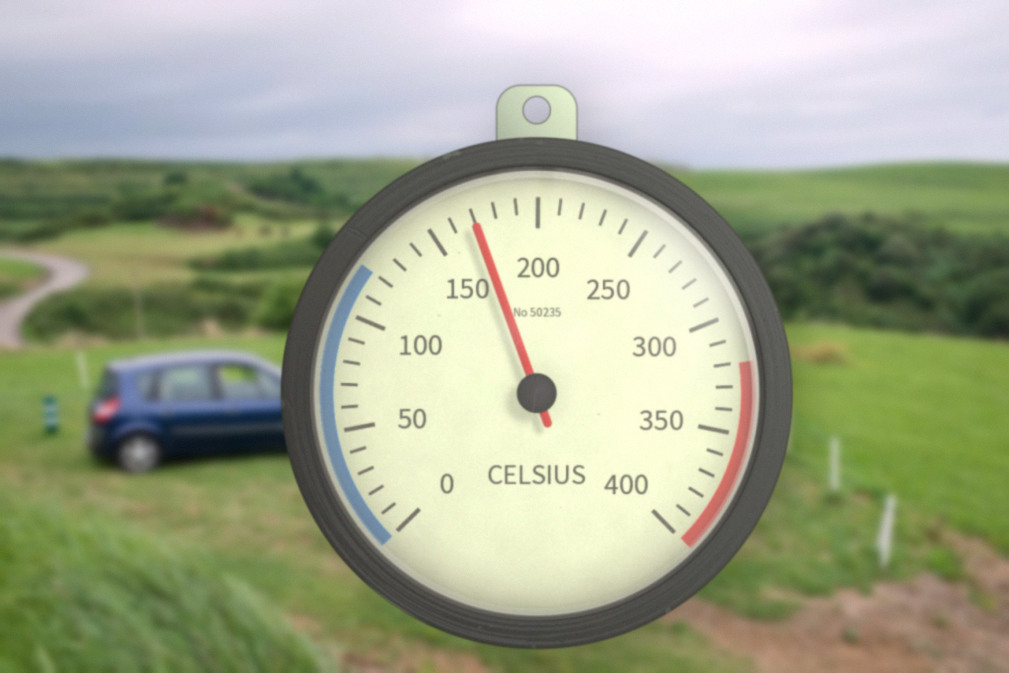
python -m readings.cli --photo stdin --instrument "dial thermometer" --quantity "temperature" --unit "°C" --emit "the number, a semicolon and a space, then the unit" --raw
170; °C
